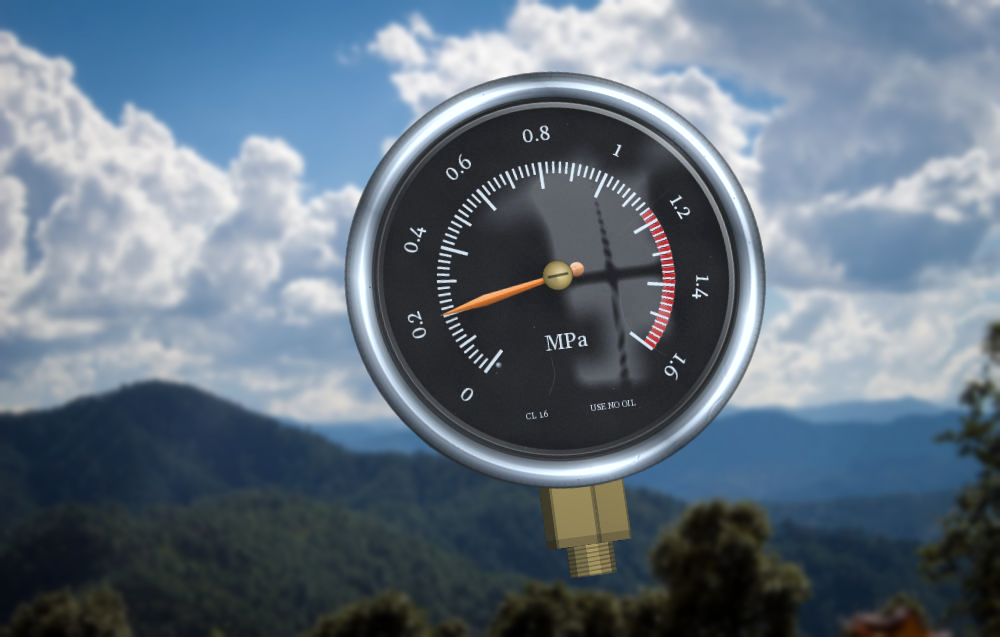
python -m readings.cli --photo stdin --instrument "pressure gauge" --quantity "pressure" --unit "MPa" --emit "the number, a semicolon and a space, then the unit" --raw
0.2; MPa
